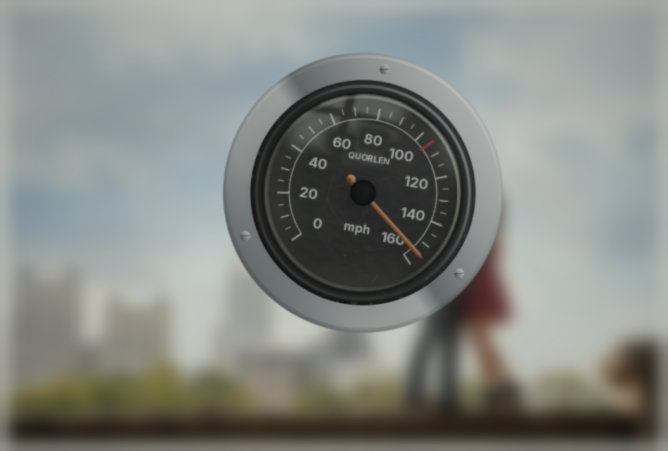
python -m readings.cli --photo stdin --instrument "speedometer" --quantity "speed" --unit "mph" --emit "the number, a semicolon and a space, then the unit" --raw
155; mph
